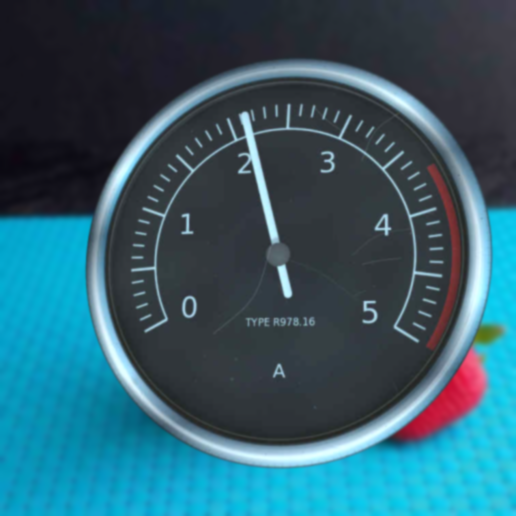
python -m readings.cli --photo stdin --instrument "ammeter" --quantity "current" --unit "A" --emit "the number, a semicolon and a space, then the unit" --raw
2.15; A
